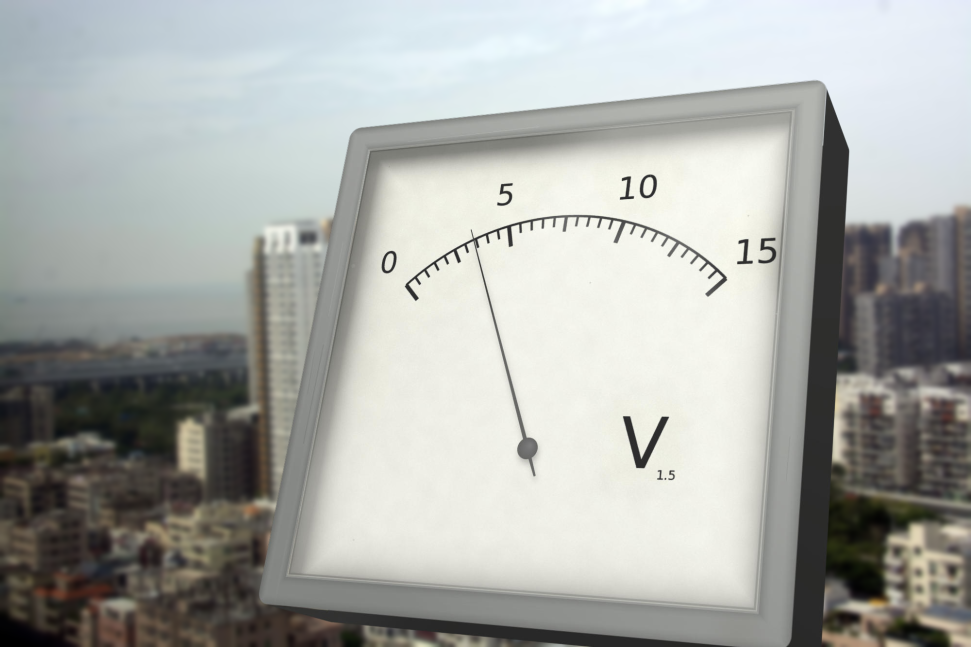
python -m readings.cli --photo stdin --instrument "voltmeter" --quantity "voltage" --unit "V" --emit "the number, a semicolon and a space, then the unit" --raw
3.5; V
